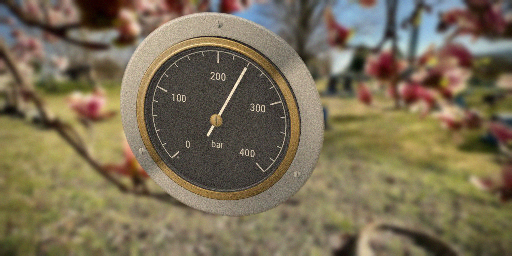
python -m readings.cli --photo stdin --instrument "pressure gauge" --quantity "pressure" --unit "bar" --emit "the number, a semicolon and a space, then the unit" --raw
240; bar
